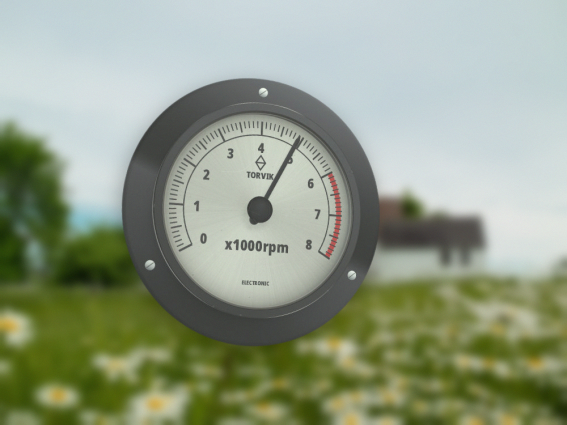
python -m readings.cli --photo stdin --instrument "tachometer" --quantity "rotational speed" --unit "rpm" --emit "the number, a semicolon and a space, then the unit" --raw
4900; rpm
